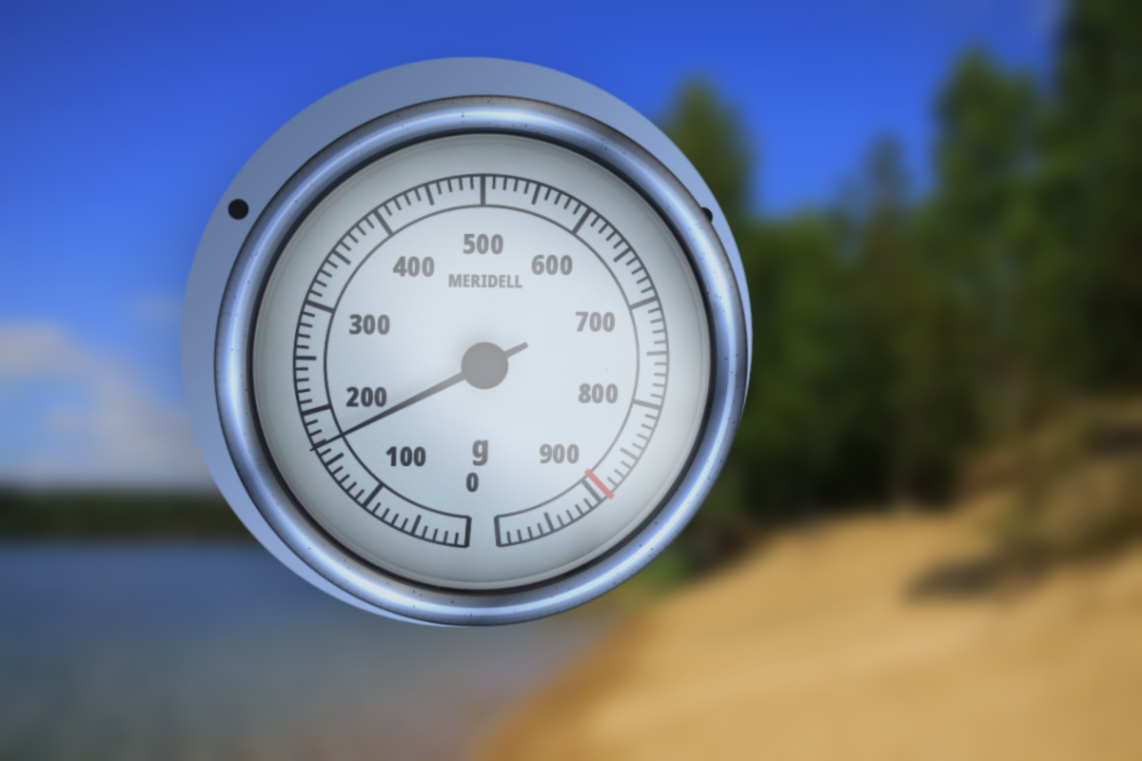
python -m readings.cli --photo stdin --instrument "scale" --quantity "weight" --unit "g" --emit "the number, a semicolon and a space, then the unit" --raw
170; g
